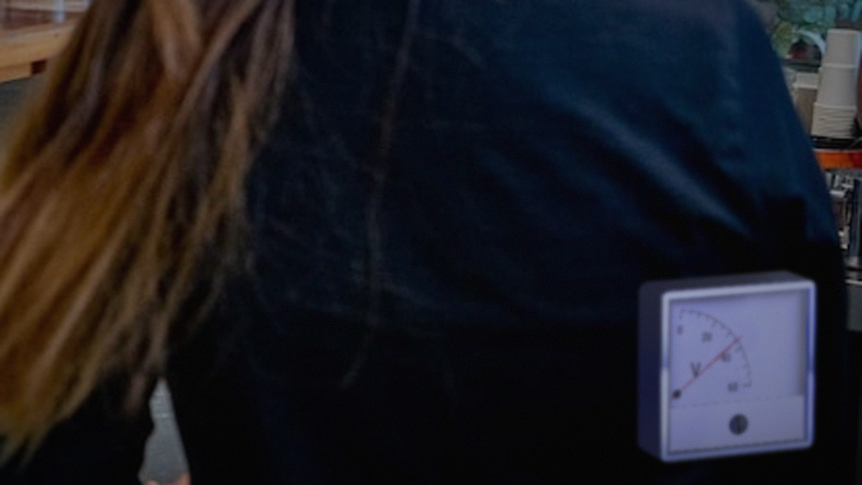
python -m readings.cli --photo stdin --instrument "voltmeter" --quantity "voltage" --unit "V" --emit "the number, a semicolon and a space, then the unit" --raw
35; V
